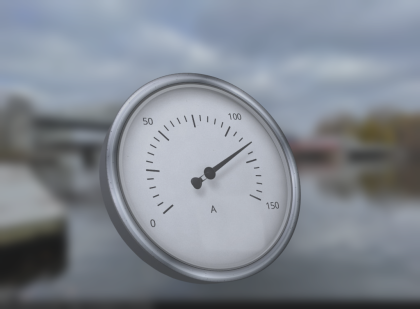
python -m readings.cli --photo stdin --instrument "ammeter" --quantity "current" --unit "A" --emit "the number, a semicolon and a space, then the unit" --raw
115; A
